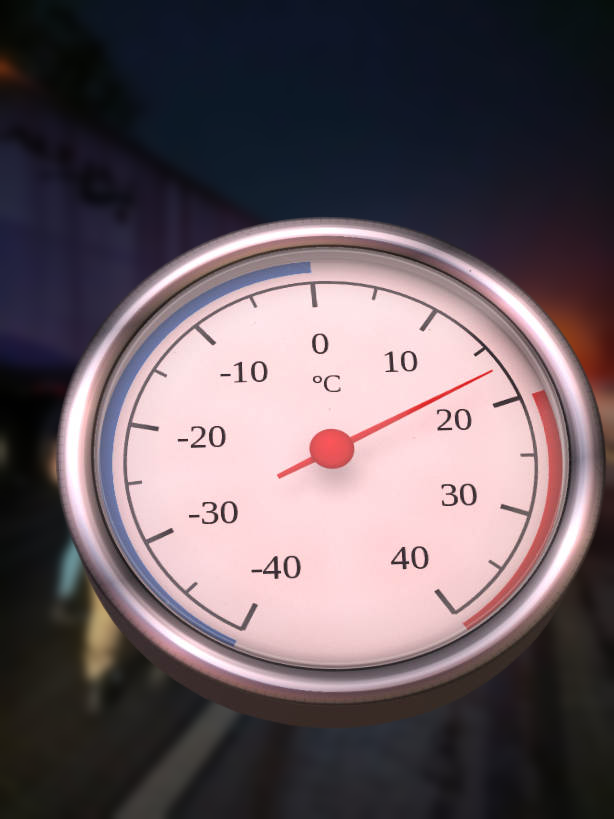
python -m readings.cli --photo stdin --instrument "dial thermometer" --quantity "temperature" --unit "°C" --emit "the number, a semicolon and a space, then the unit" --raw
17.5; °C
